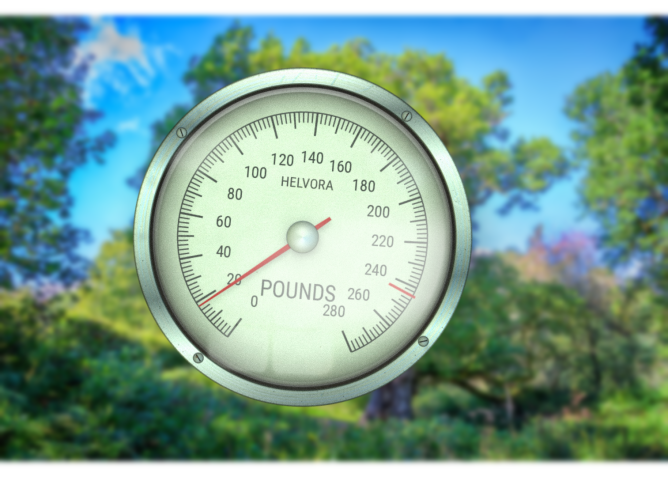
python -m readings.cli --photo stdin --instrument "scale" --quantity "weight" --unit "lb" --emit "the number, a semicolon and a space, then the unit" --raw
18; lb
